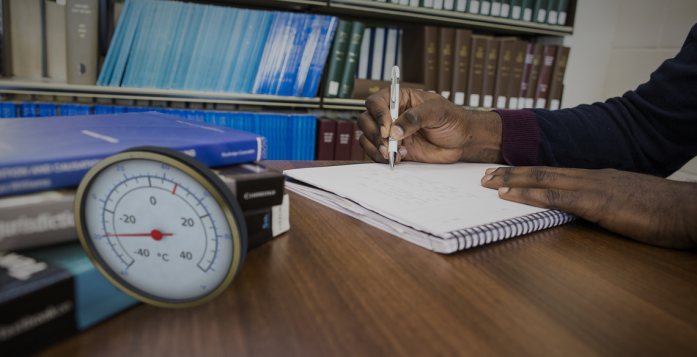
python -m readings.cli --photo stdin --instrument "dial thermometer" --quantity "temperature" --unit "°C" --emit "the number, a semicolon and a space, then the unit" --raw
-28; °C
